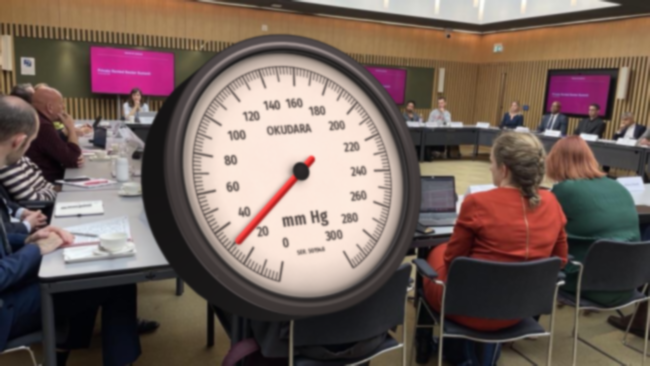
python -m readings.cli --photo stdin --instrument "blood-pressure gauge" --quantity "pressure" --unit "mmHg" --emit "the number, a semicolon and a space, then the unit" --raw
30; mmHg
